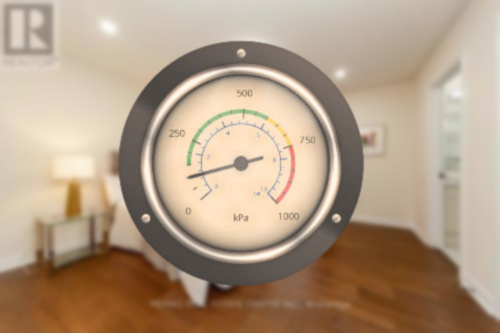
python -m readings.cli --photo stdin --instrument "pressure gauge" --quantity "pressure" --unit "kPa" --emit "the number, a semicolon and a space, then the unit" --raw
100; kPa
